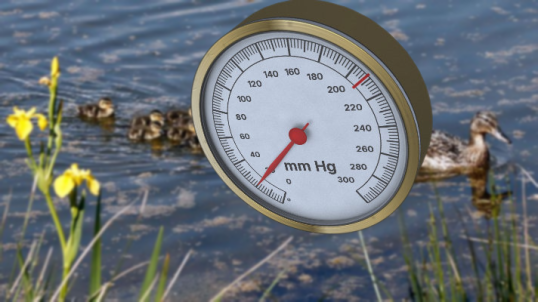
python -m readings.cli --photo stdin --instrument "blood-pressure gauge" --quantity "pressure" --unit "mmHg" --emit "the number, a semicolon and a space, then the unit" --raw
20; mmHg
